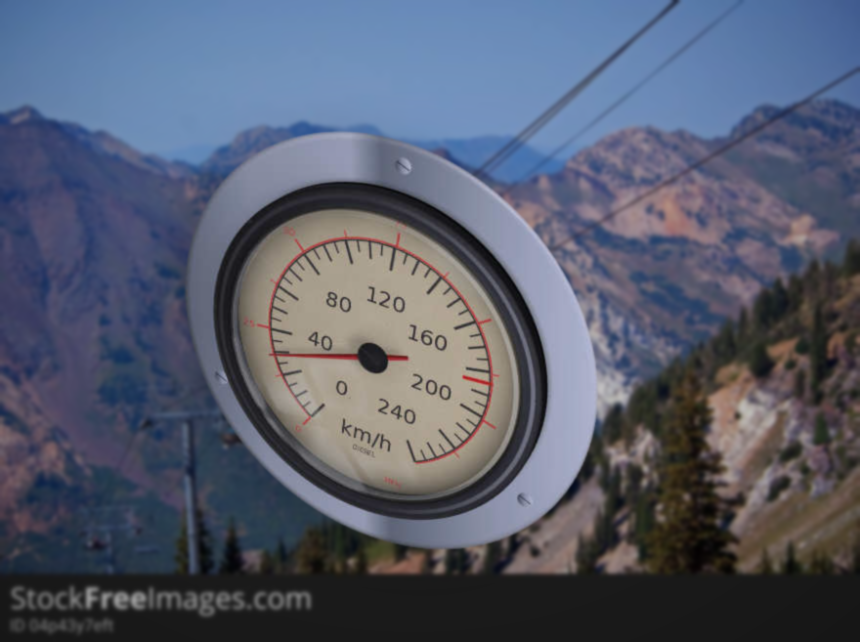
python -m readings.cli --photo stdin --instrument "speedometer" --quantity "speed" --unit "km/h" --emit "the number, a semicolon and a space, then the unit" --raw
30; km/h
